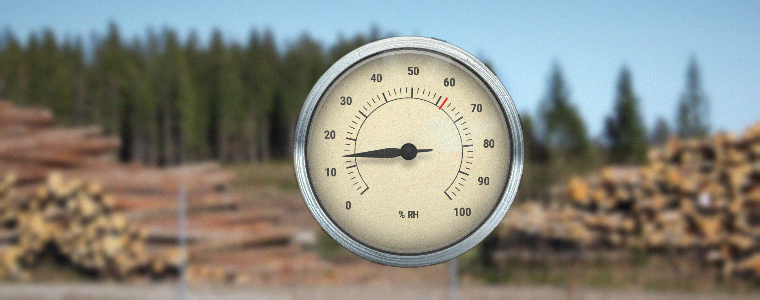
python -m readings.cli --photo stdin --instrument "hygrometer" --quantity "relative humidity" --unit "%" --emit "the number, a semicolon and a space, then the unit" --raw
14; %
